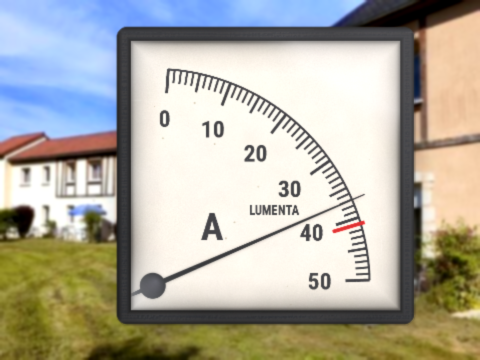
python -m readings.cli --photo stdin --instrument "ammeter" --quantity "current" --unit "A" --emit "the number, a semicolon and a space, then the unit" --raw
37; A
